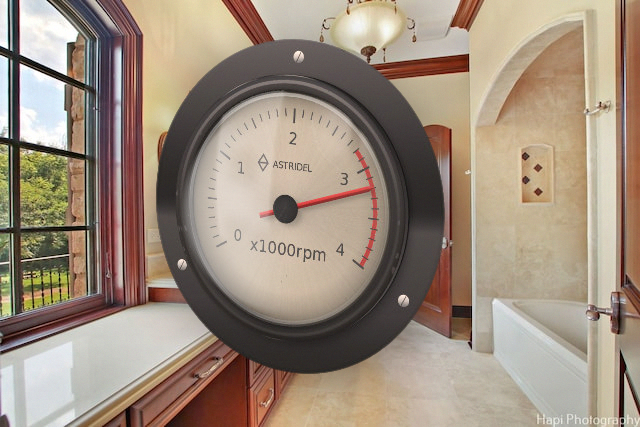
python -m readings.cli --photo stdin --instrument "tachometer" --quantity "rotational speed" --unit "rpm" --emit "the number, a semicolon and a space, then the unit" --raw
3200; rpm
